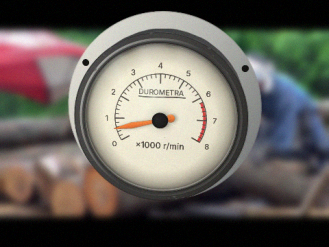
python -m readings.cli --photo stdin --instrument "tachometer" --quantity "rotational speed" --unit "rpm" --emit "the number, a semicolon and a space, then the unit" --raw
600; rpm
